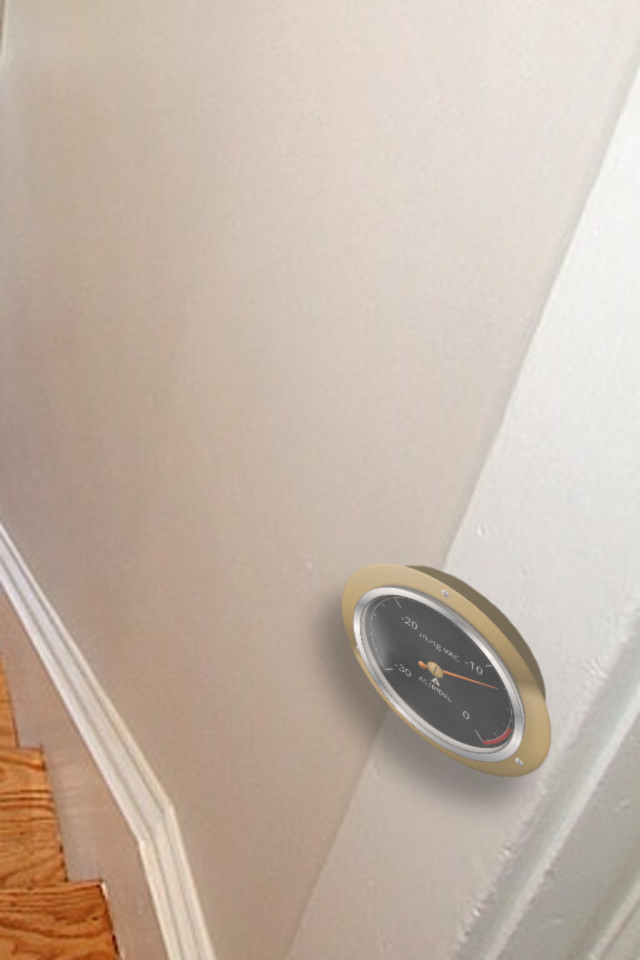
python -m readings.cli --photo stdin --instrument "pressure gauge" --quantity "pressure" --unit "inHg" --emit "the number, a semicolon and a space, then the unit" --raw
-8; inHg
